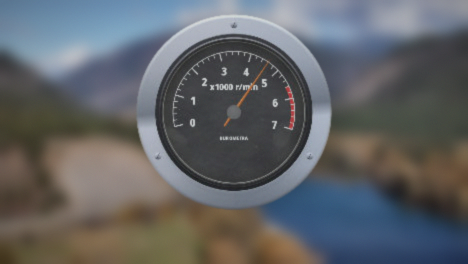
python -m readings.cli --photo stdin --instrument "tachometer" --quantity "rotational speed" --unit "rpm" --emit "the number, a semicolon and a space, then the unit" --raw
4600; rpm
